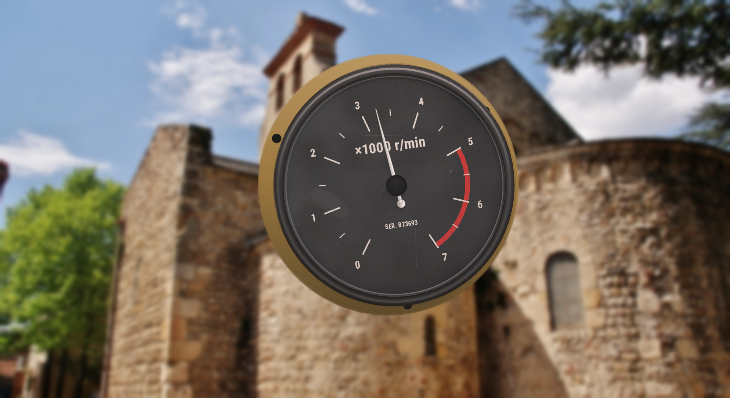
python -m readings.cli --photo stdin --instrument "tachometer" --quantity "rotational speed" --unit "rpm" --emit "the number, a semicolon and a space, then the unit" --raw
3250; rpm
